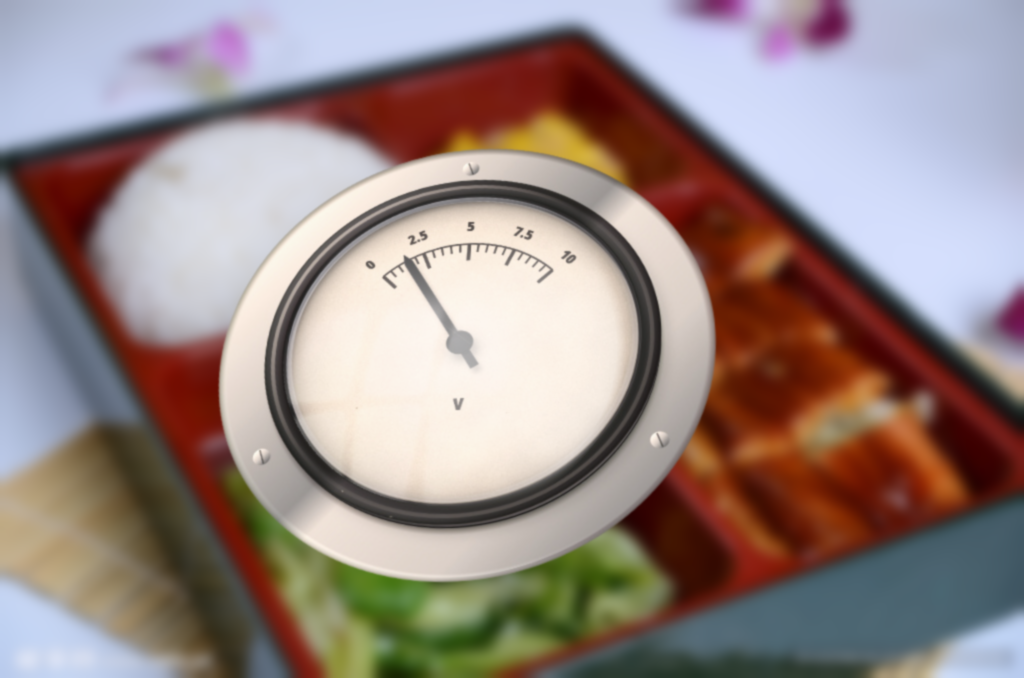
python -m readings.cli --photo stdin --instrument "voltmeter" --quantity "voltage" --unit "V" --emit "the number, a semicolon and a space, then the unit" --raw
1.5; V
